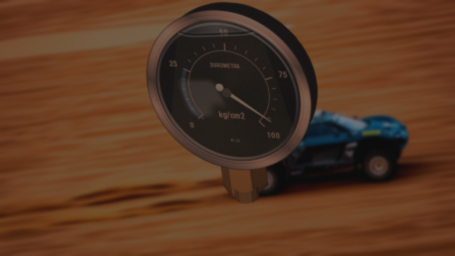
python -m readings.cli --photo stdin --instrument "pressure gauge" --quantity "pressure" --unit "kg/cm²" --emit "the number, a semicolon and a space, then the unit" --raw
95; kg/cm²
